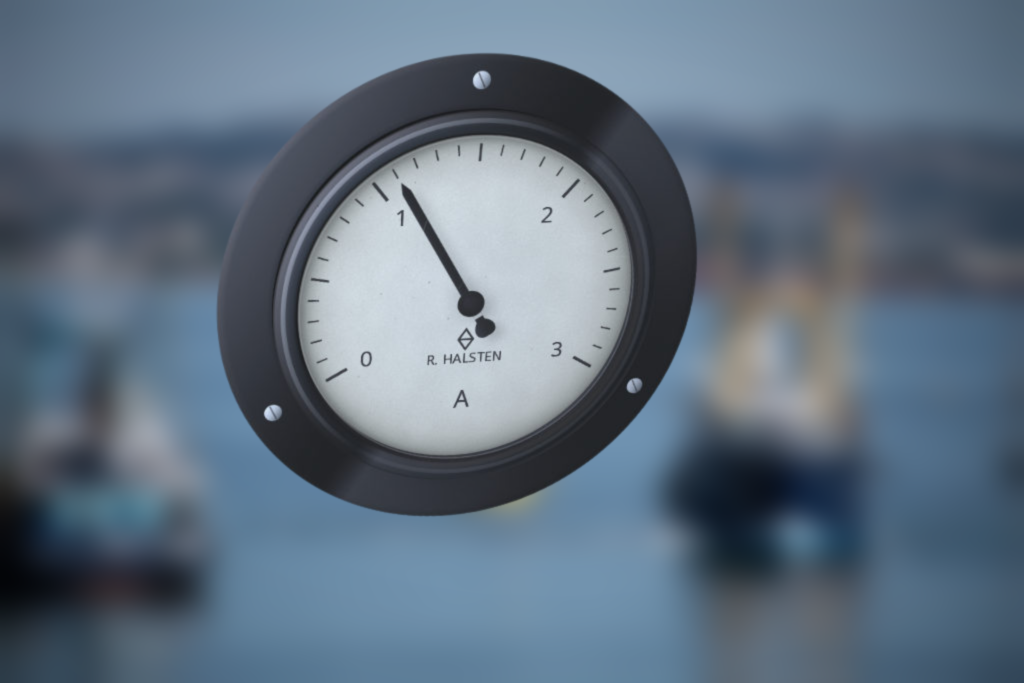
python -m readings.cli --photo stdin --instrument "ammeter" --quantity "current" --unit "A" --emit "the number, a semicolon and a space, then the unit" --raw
1.1; A
